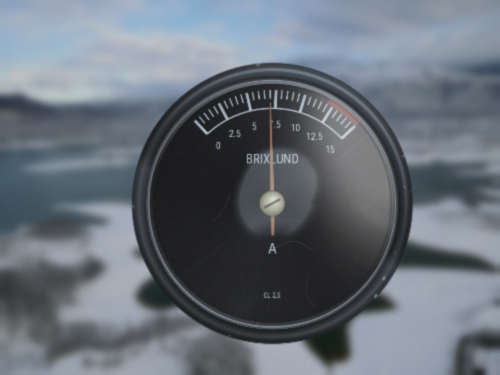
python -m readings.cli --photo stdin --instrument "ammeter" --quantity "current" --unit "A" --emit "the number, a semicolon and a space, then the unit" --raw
7; A
